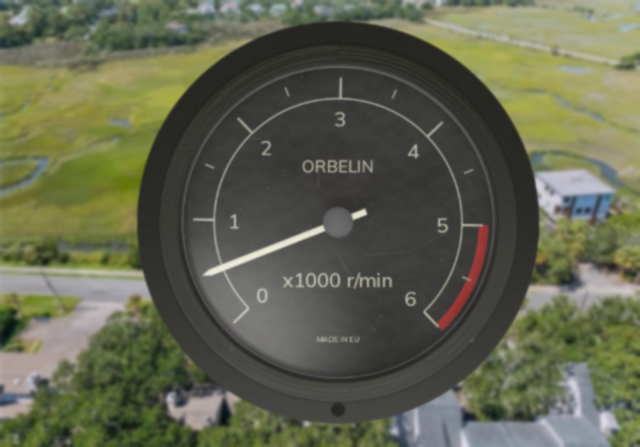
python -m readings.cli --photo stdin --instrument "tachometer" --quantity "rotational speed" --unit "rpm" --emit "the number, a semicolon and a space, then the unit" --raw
500; rpm
